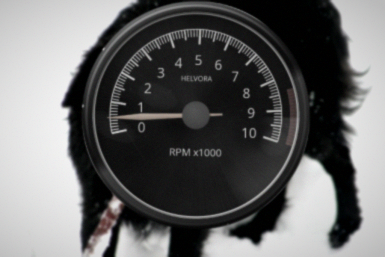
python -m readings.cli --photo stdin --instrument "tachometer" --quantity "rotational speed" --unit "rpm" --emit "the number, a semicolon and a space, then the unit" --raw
500; rpm
